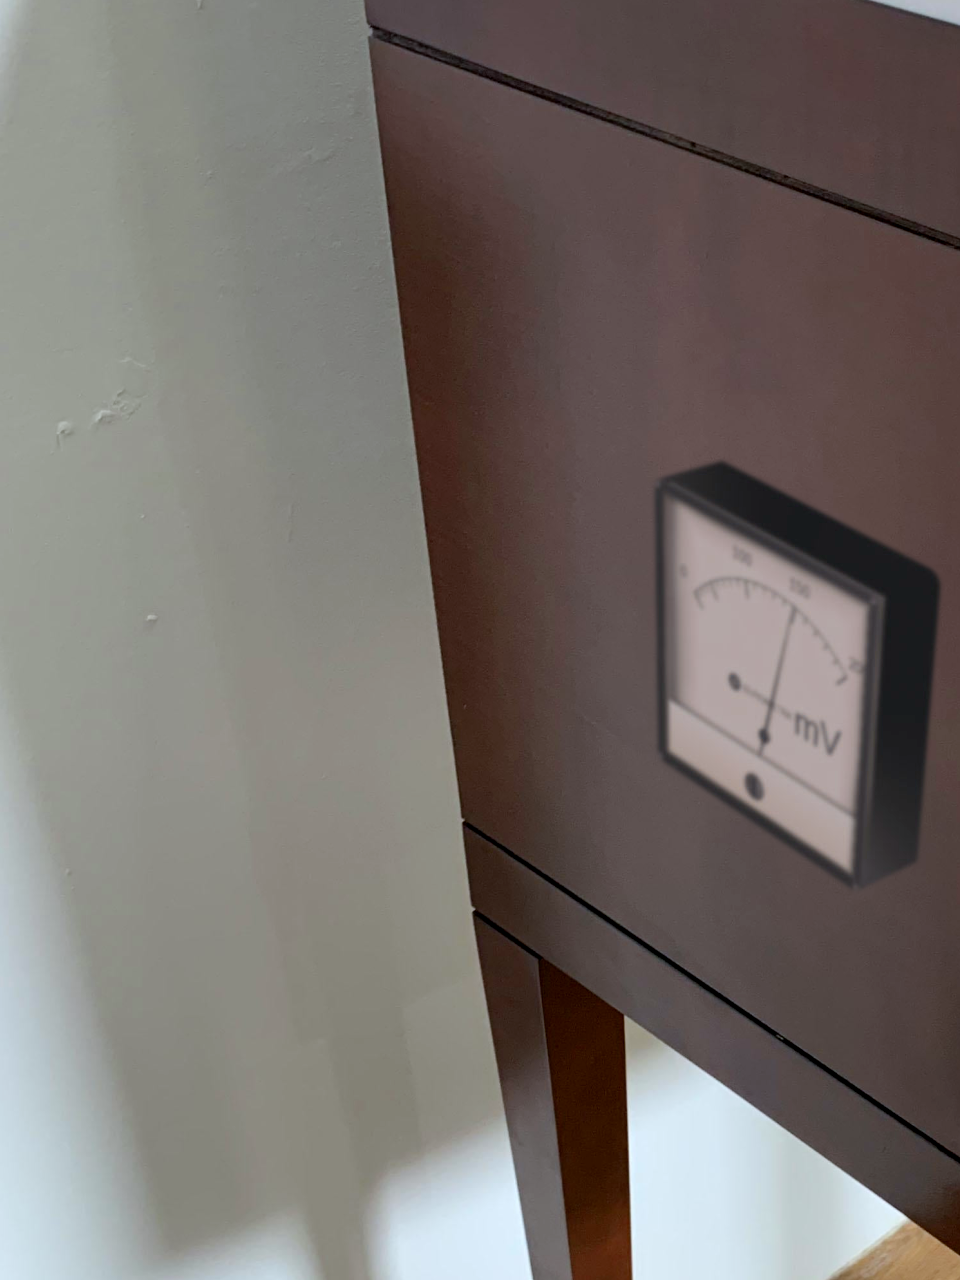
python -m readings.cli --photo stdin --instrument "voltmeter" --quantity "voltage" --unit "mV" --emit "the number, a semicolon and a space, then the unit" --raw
150; mV
